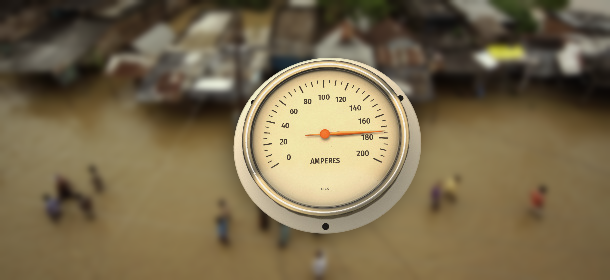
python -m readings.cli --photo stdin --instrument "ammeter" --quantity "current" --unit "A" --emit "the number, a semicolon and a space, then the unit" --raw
175; A
